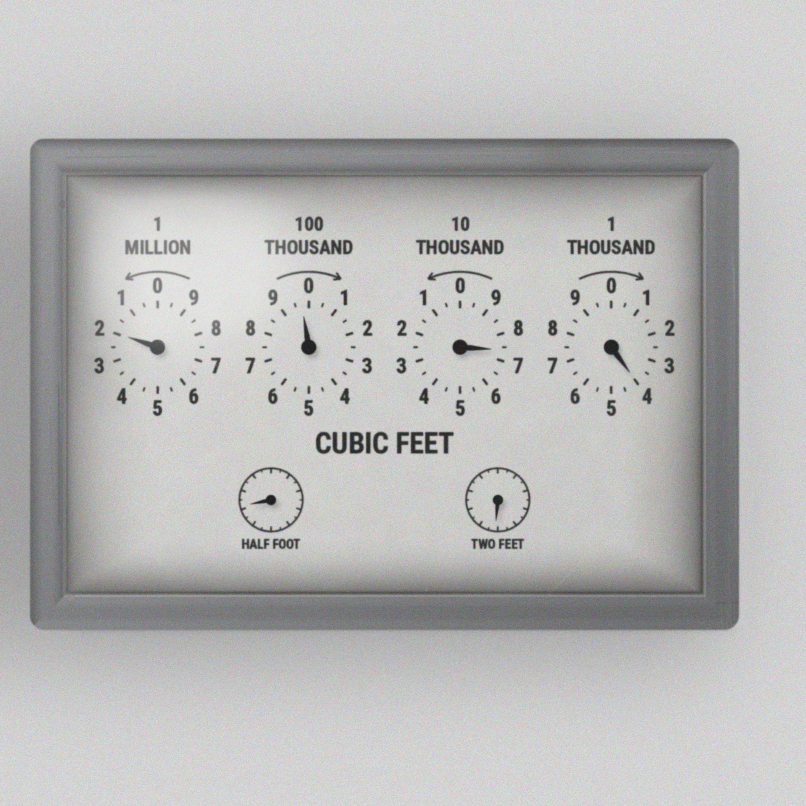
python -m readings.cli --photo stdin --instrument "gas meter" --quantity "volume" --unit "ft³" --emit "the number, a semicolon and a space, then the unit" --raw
197400; ft³
